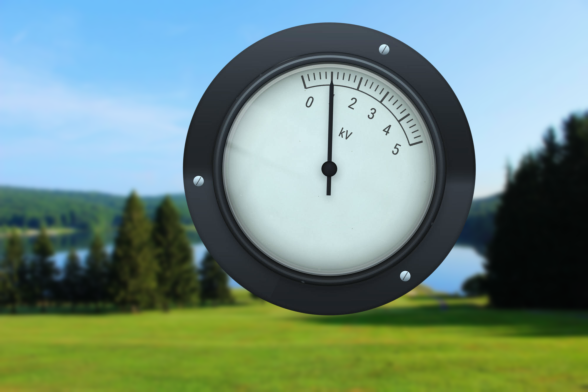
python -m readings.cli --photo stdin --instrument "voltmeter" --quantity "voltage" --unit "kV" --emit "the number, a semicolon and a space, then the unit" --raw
1; kV
